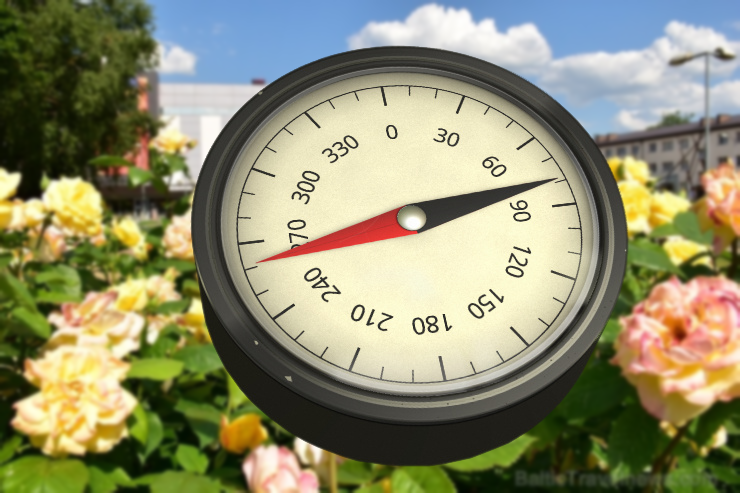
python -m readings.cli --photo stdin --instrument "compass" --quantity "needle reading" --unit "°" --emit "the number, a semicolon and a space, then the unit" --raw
260; °
